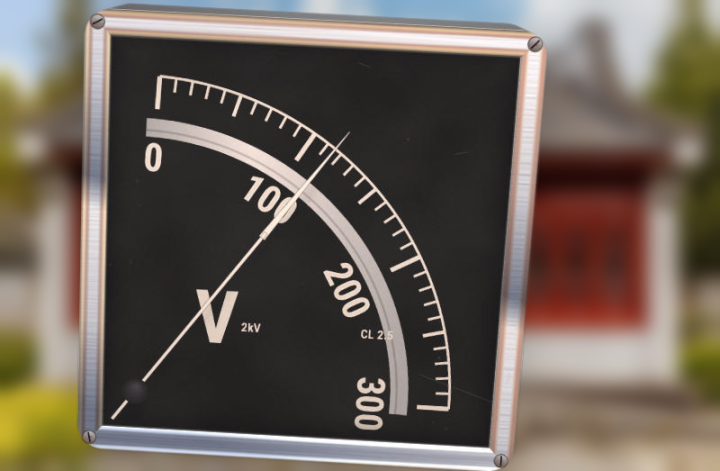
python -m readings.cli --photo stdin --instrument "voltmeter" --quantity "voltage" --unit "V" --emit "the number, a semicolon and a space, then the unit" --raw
115; V
